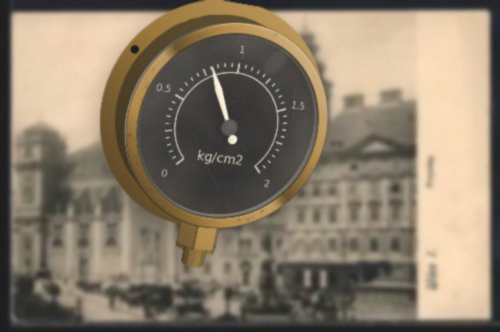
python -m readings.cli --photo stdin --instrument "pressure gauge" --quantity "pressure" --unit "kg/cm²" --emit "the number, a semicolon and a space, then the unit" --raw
0.8; kg/cm²
